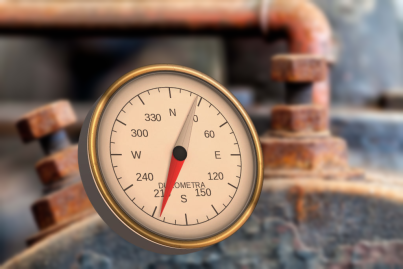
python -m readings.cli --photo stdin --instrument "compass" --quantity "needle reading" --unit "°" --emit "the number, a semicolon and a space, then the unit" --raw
205; °
